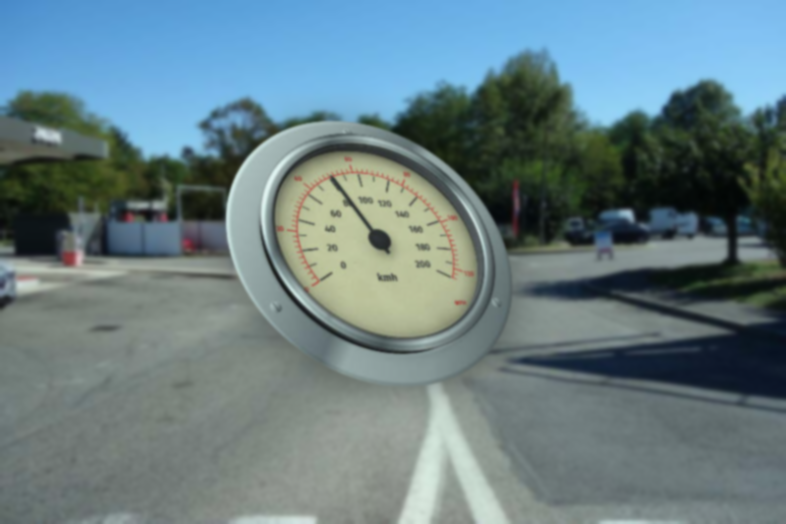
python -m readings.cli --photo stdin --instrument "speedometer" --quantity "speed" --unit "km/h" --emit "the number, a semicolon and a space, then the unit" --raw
80; km/h
